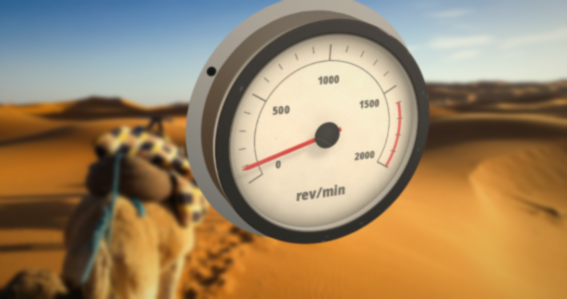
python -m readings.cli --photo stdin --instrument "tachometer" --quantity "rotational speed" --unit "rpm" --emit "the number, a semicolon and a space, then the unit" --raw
100; rpm
